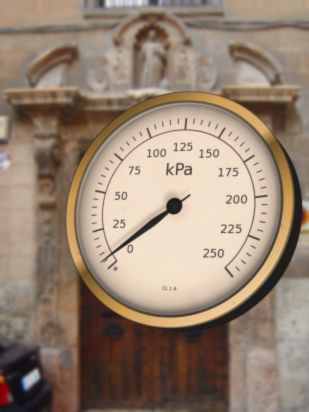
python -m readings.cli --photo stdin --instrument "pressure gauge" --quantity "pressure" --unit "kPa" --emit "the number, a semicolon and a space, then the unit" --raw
5; kPa
